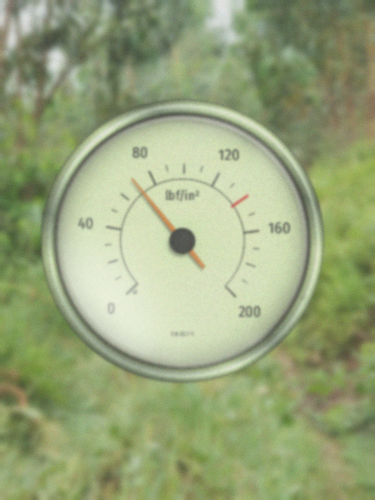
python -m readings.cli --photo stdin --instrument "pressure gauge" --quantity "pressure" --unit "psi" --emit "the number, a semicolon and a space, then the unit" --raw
70; psi
